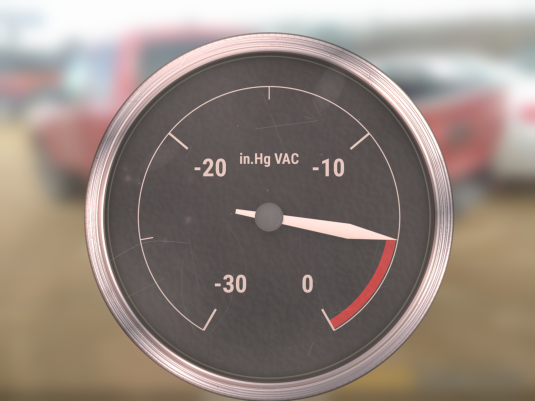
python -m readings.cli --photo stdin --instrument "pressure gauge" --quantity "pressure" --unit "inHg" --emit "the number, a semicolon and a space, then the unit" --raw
-5; inHg
